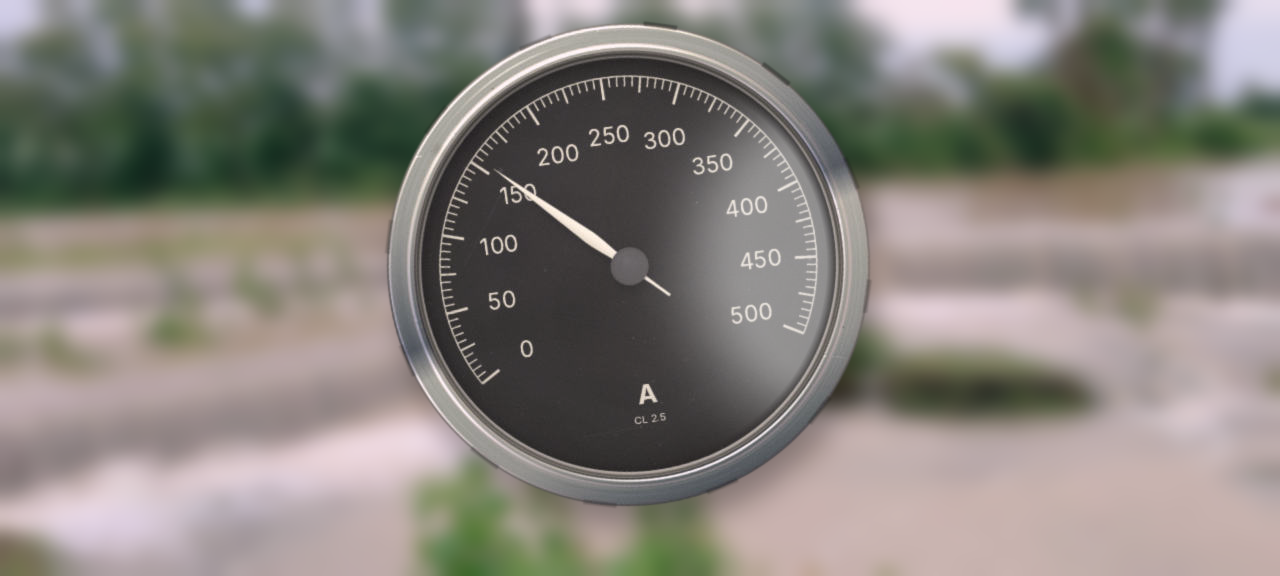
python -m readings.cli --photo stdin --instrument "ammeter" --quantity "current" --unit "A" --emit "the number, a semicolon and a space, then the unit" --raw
155; A
